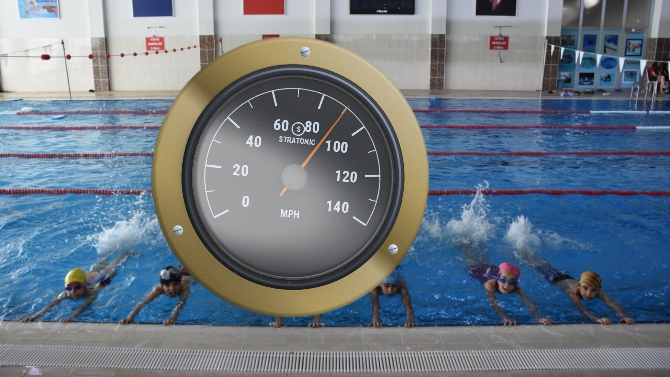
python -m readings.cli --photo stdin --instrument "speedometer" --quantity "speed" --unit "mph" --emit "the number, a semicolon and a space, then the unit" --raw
90; mph
